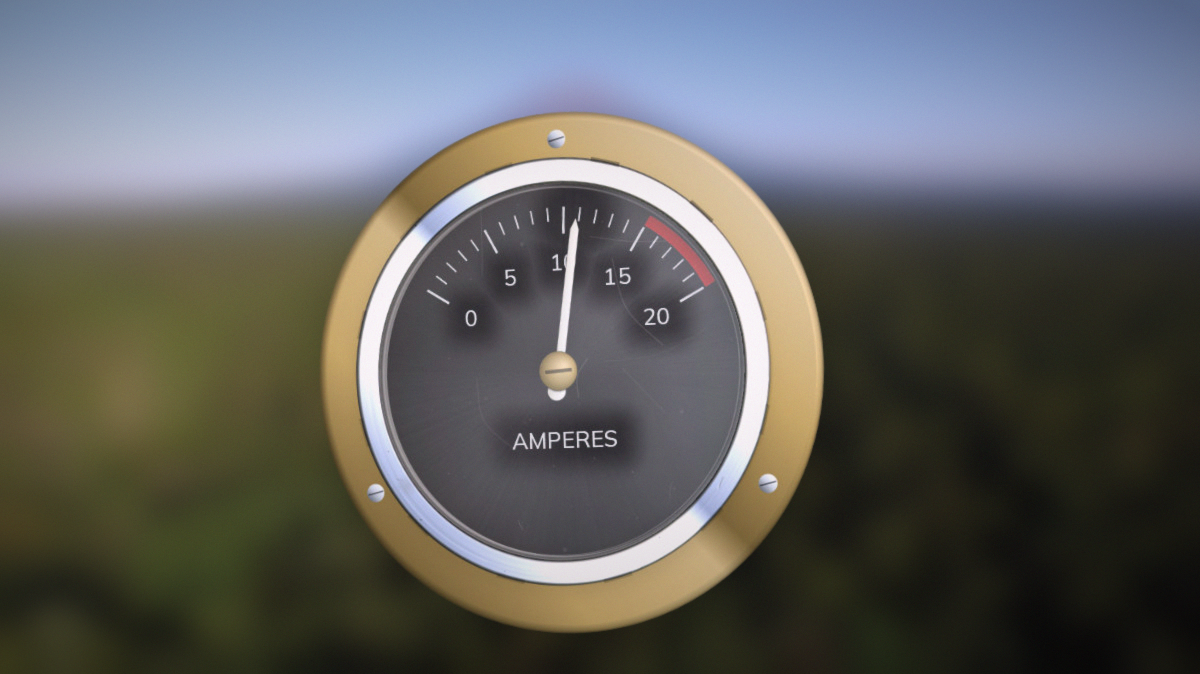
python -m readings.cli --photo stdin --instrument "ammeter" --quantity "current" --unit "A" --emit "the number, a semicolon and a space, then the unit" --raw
11; A
